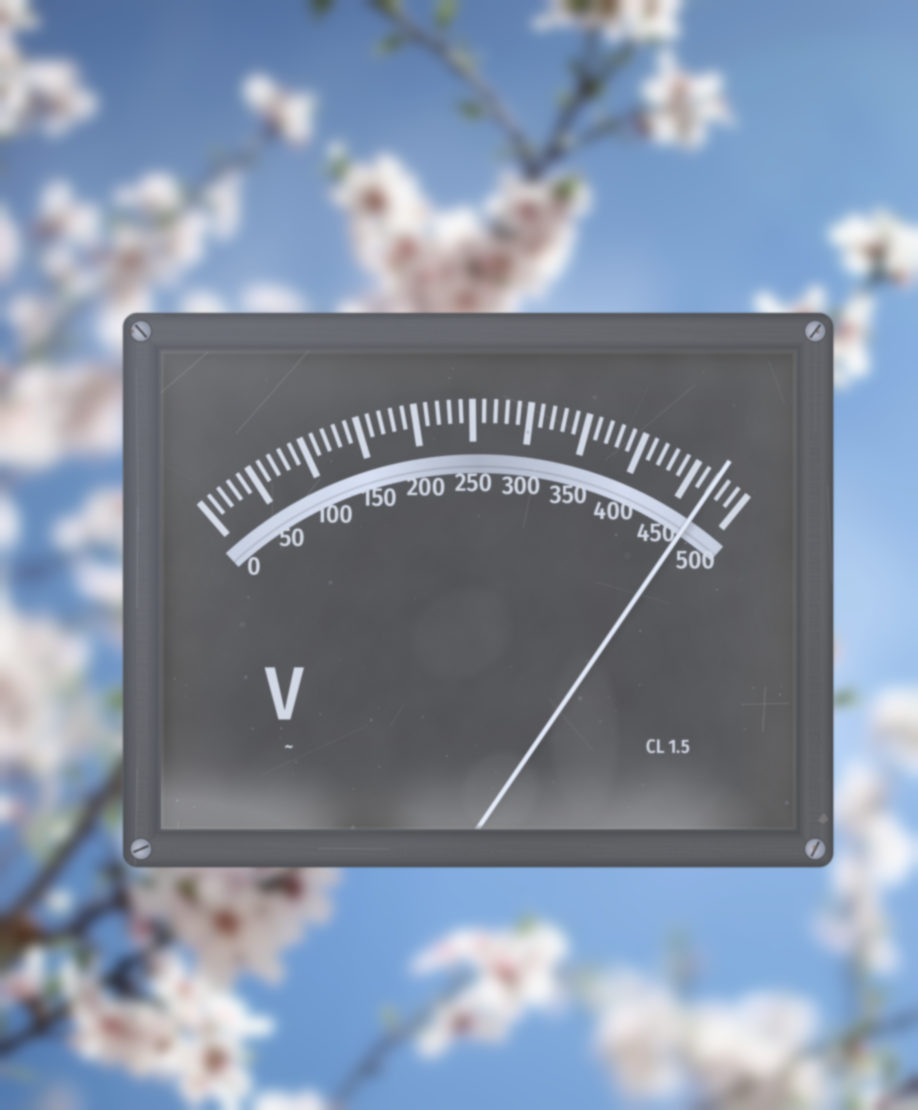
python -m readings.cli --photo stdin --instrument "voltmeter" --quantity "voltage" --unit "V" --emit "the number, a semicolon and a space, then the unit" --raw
470; V
